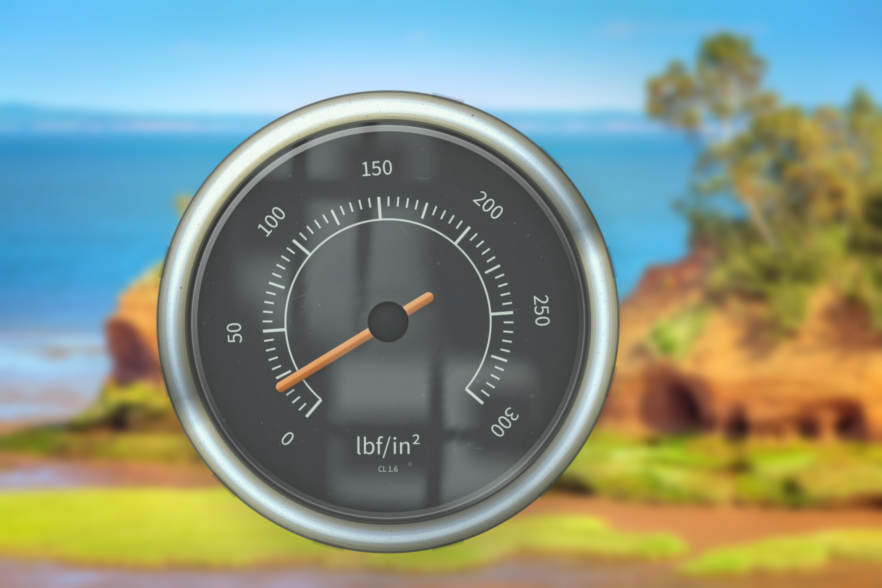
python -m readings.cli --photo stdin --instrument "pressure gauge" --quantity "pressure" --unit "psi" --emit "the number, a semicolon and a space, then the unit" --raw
20; psi
